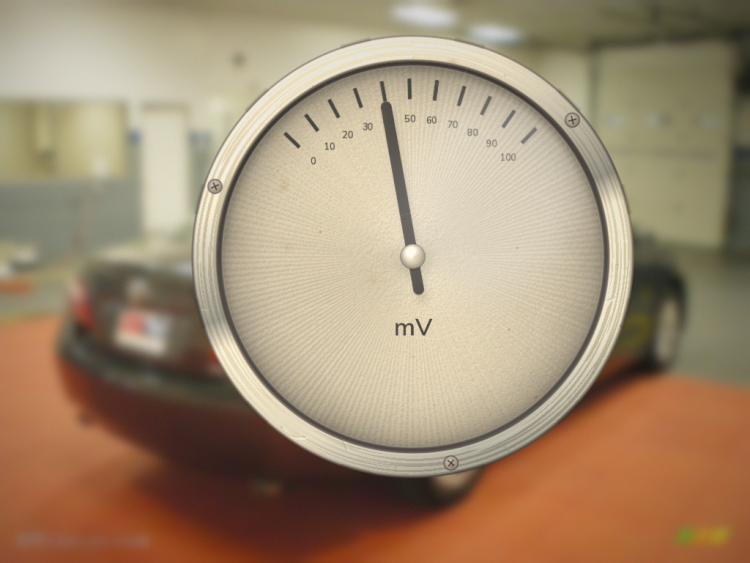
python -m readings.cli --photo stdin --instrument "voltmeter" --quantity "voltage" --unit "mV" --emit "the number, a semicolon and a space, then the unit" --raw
40; mV
